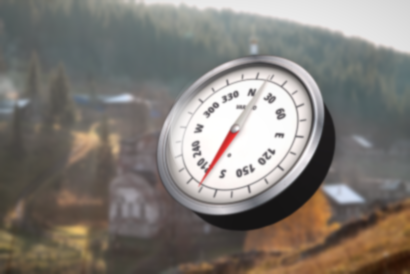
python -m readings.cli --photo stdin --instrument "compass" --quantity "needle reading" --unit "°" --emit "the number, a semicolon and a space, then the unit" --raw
195; °
